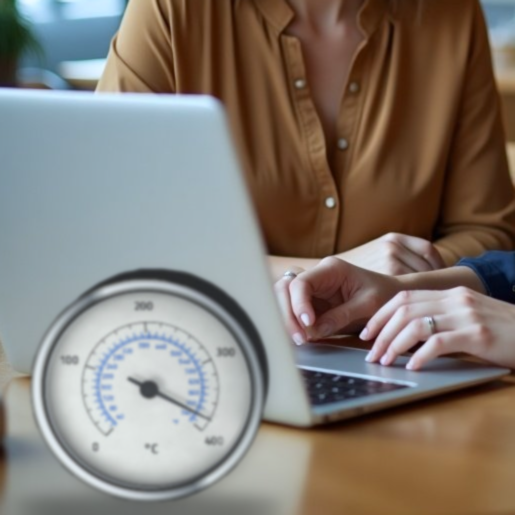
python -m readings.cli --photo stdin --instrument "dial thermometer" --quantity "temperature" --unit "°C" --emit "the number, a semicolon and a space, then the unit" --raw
380; °C
